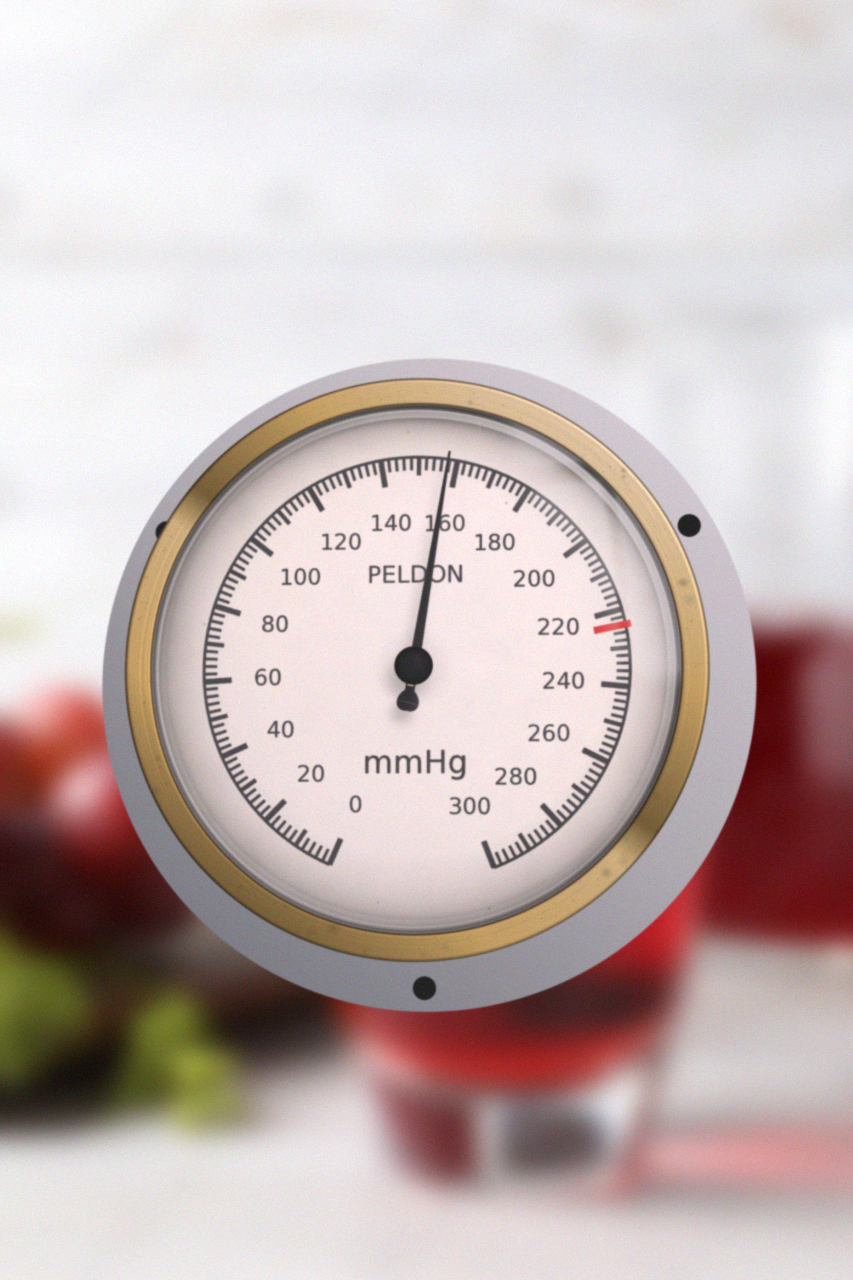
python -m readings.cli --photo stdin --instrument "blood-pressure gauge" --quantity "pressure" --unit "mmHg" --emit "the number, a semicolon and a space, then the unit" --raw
158; mmHg
